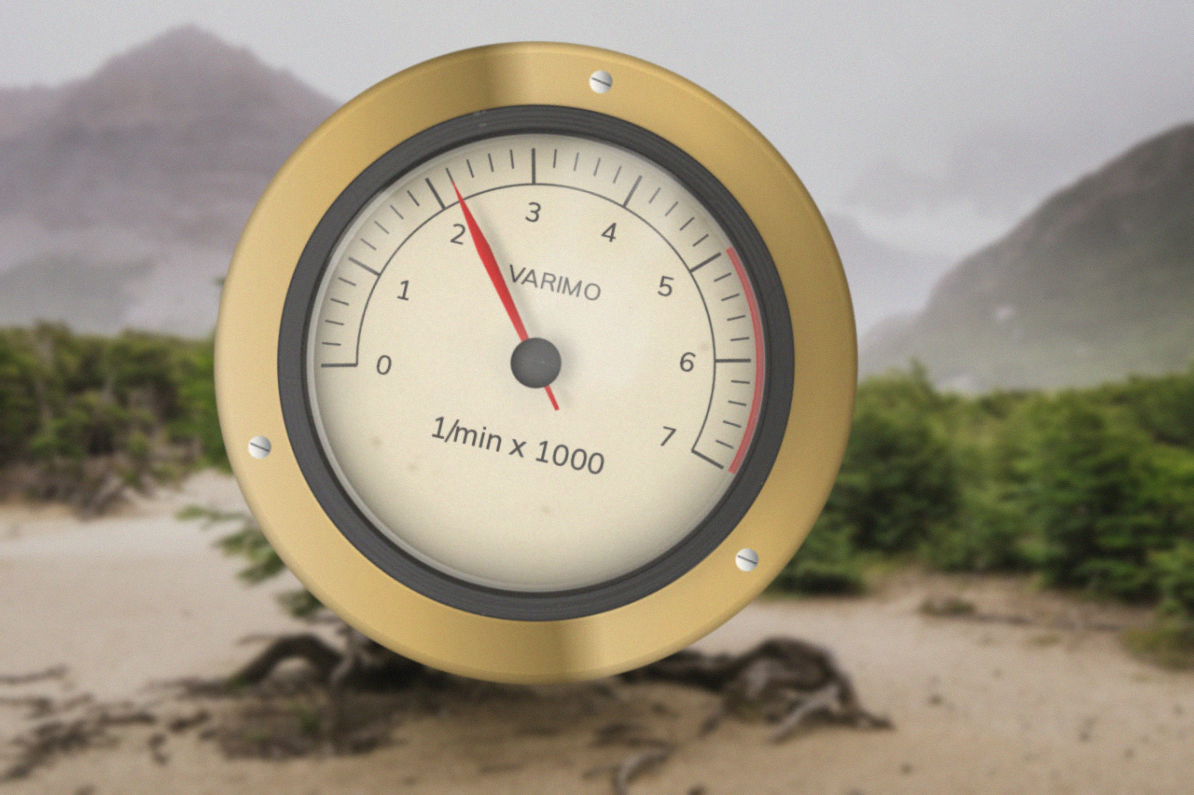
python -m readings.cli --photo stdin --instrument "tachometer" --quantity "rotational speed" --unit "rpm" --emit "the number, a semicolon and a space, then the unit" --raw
2200; rpm
